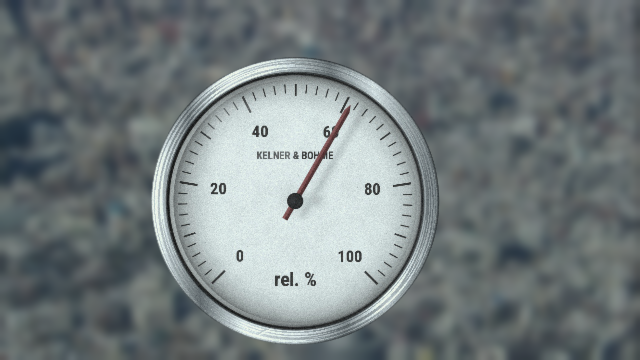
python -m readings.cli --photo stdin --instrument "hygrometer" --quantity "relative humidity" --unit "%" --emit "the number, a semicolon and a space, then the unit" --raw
61; %
